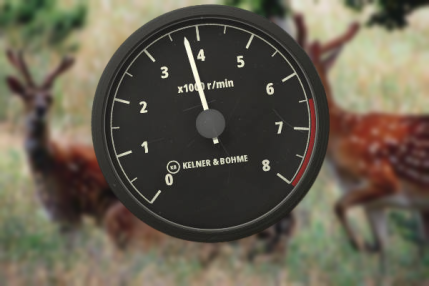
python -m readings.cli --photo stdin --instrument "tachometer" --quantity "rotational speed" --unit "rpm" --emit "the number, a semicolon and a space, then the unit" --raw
3750; rpm
